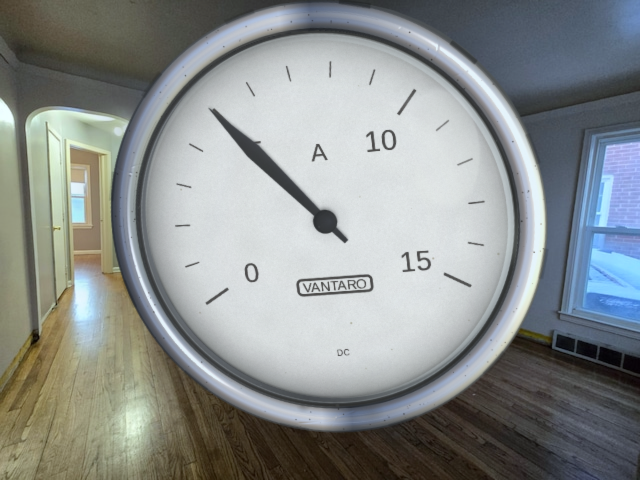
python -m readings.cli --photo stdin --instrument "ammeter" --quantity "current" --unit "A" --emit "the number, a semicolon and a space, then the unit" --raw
5; A
